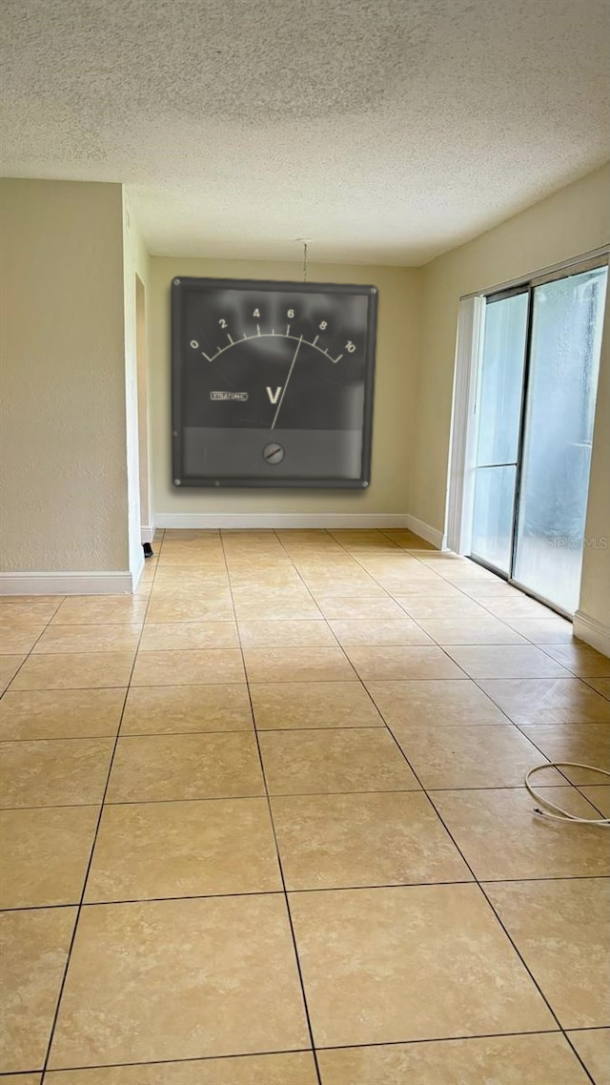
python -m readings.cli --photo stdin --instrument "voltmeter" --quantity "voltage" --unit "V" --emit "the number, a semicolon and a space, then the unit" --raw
7; V
